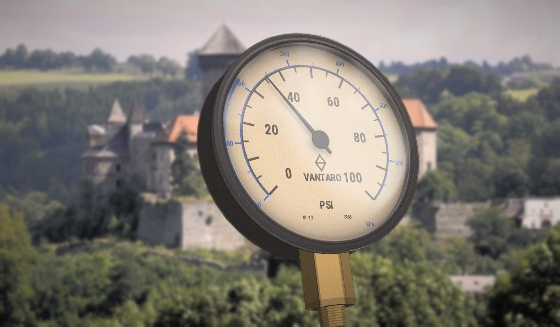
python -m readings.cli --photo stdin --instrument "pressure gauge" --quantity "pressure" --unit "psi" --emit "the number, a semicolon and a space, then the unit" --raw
35; psi
